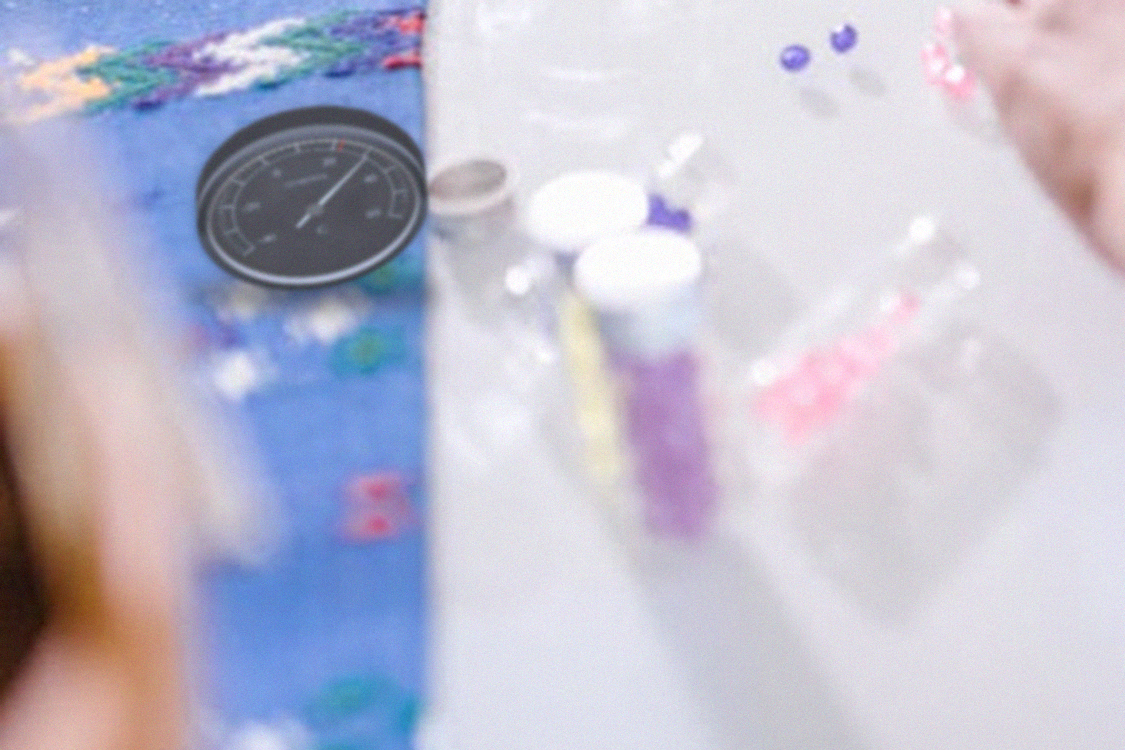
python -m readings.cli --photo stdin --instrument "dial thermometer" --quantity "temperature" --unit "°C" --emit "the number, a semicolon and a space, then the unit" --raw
30; °C
